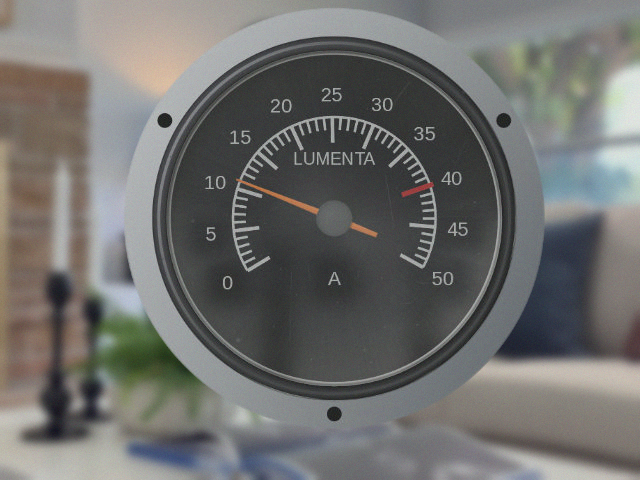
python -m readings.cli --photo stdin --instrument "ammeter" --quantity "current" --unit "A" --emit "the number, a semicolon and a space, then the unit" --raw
11; A
